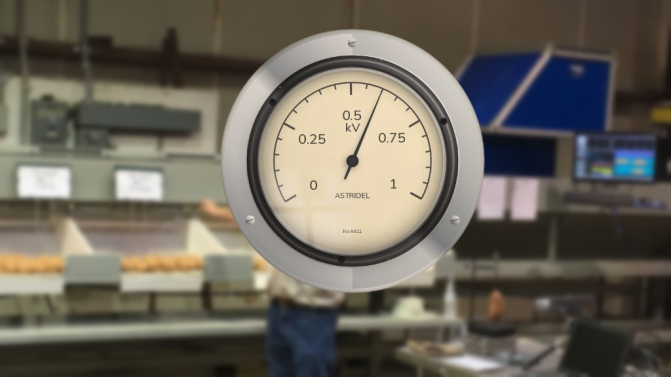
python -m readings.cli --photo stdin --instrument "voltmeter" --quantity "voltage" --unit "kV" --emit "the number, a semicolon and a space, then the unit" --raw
0.6; kV
